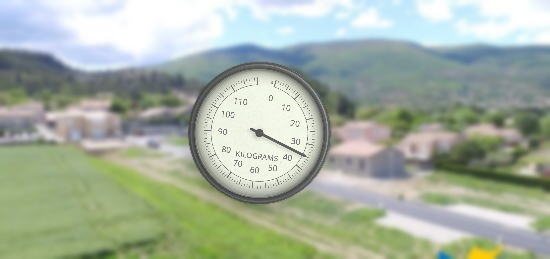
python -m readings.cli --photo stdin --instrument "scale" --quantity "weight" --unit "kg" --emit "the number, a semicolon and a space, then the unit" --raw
35; kg
